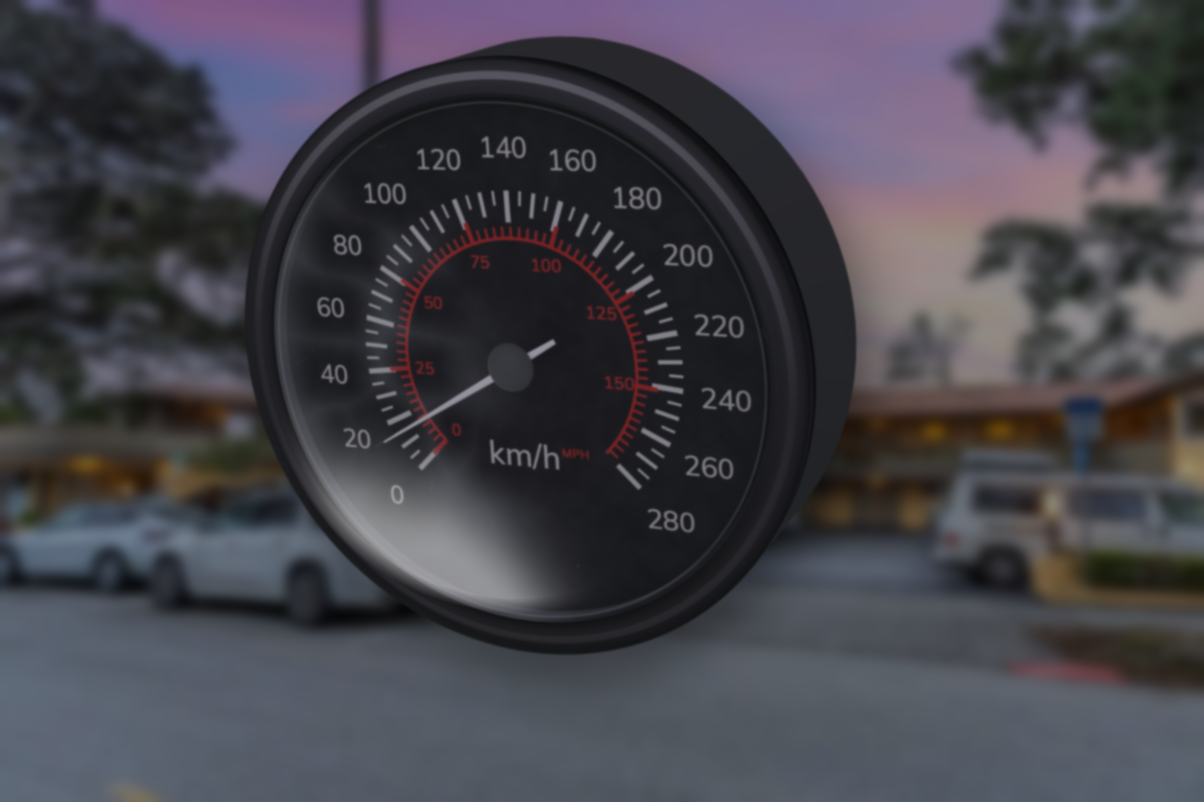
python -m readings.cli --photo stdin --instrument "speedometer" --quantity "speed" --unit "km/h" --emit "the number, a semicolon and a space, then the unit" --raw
15; km/h
